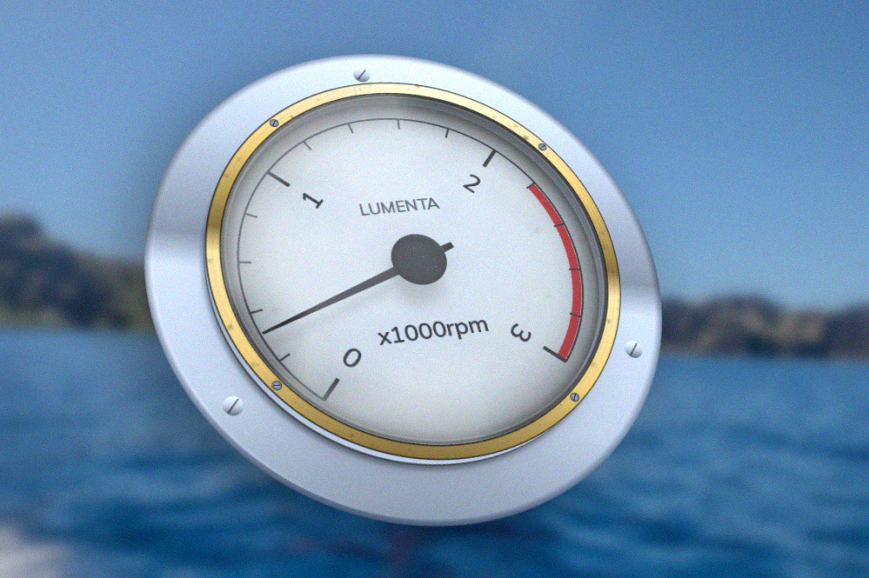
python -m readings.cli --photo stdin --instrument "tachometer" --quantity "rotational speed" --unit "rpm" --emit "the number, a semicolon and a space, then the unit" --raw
300; rpm
